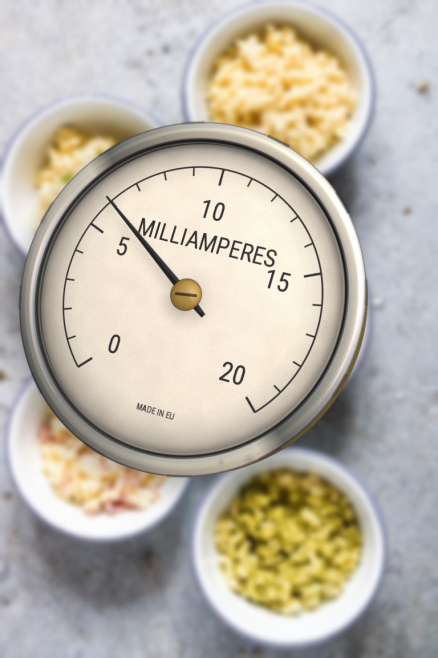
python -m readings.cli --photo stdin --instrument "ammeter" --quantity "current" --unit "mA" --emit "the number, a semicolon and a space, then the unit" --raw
6; mA
